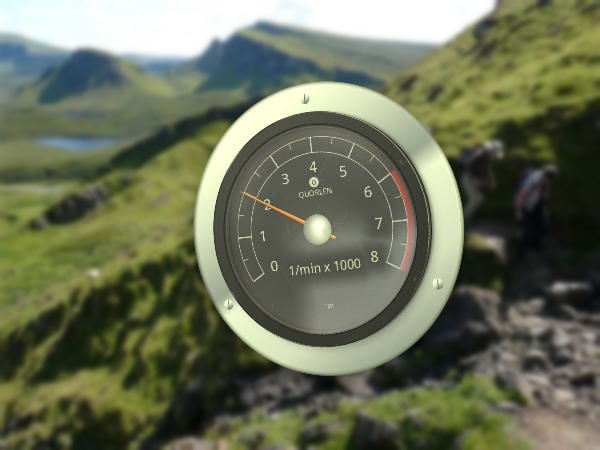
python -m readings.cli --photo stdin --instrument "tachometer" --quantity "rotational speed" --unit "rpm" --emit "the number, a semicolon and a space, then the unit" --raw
2000; rpm
